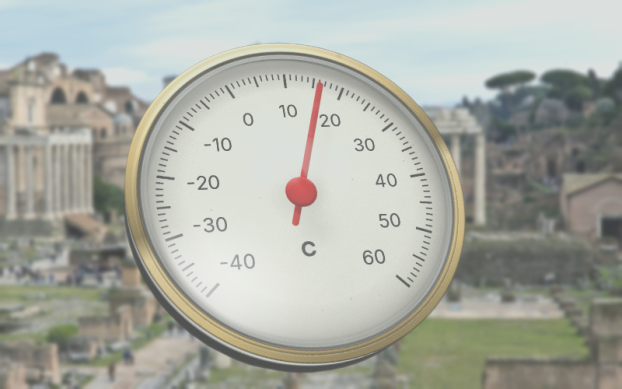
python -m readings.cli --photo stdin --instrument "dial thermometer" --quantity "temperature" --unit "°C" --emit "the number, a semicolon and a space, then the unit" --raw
16; °C
